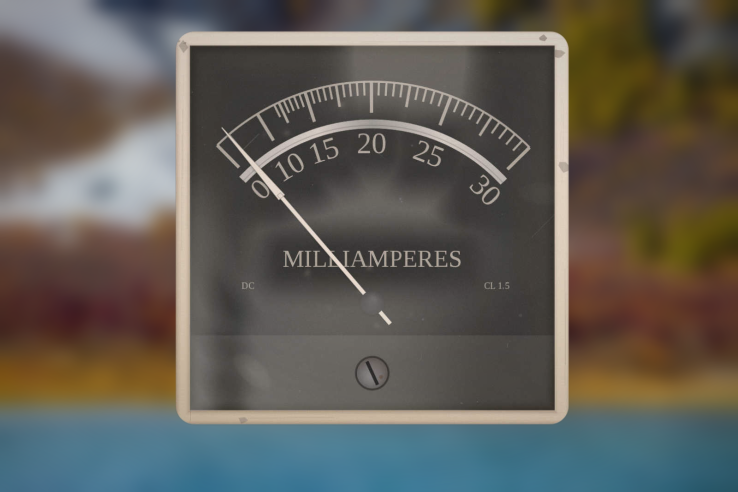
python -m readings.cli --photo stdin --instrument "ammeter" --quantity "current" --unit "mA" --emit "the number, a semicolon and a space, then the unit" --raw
5; mA
